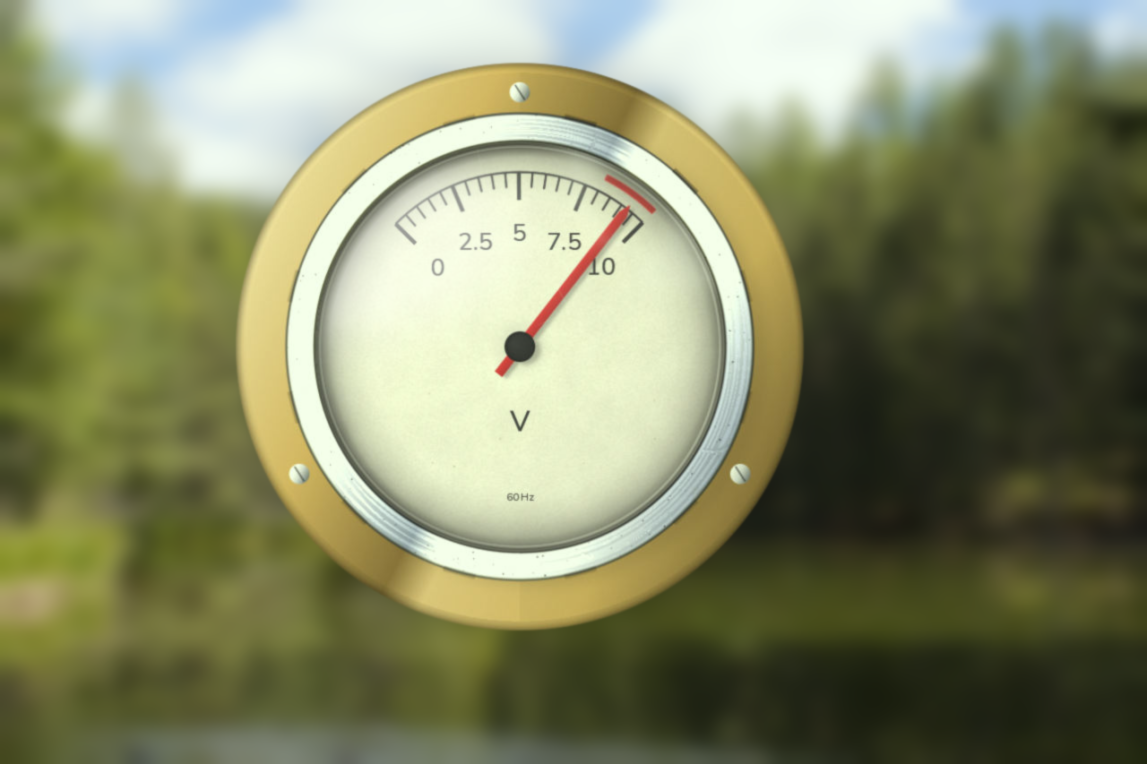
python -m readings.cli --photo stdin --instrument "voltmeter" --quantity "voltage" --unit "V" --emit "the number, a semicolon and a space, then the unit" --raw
9.25; V
